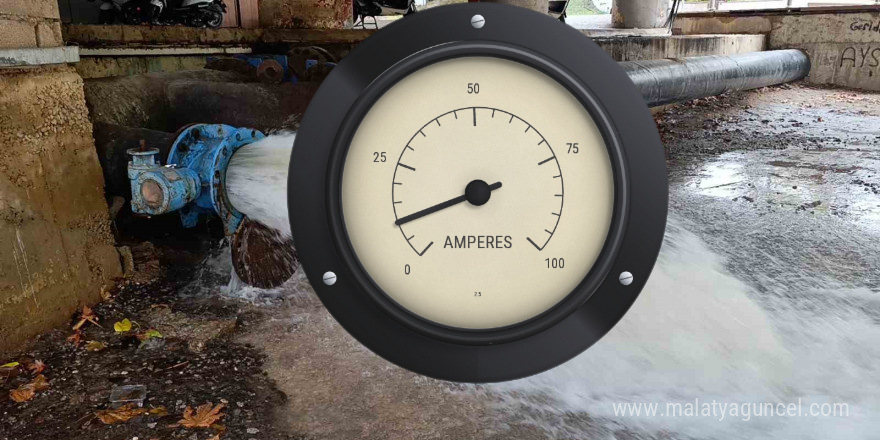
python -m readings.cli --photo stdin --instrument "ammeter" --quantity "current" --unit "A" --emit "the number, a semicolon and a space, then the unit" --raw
10; A
